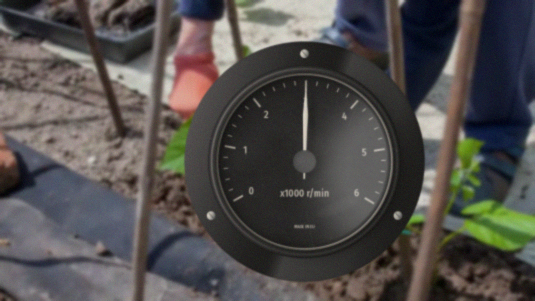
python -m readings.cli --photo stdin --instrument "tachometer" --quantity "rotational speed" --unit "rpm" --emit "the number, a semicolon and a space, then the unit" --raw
3000; rpm
